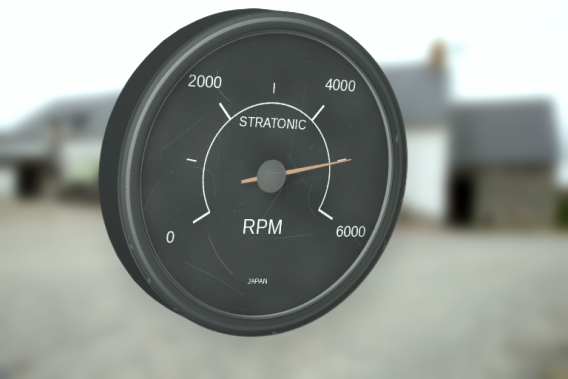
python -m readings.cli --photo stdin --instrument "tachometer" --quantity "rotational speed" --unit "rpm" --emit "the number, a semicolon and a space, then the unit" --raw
5000; rpm
